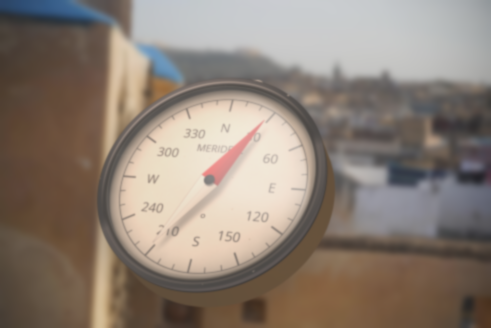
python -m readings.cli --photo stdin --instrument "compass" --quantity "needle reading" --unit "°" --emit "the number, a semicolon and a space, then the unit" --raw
30; °
